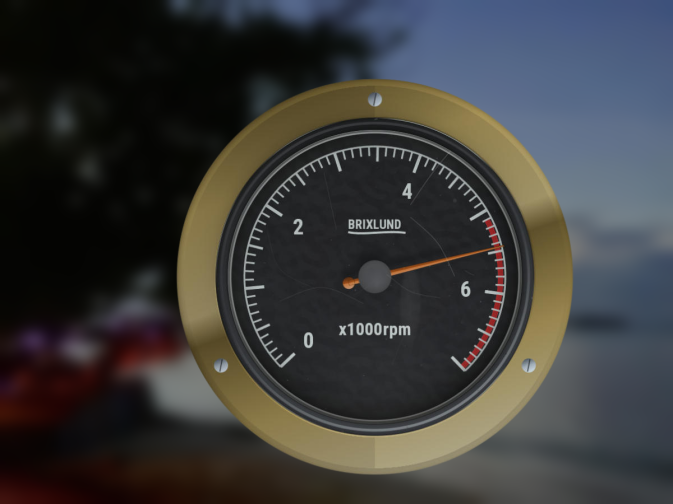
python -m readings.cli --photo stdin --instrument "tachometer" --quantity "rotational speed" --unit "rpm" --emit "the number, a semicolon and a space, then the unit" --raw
5450; rpm
